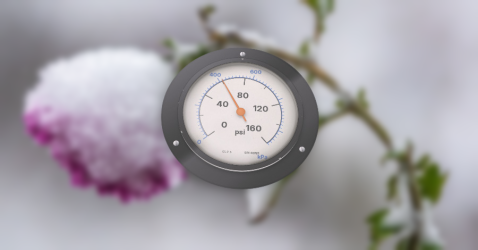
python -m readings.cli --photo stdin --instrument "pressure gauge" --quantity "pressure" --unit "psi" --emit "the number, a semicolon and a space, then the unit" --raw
60; psi
